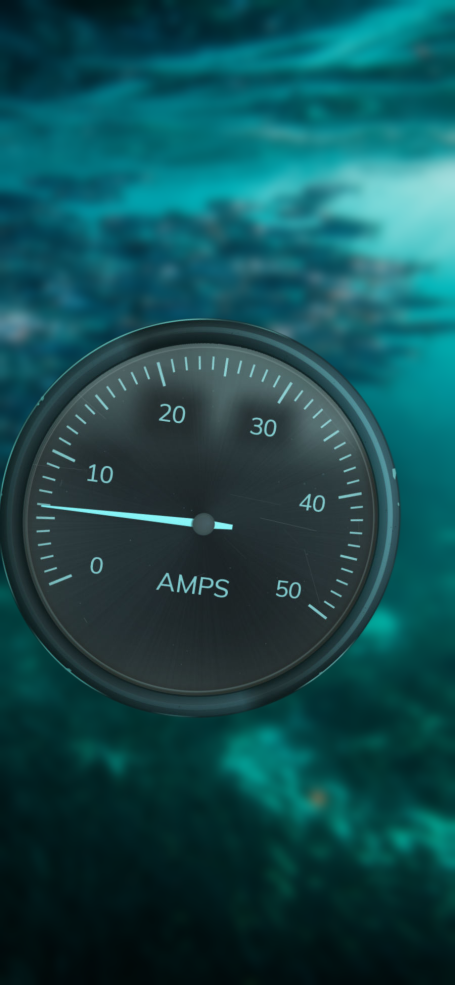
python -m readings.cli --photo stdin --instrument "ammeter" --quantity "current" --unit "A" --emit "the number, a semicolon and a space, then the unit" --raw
6; A
